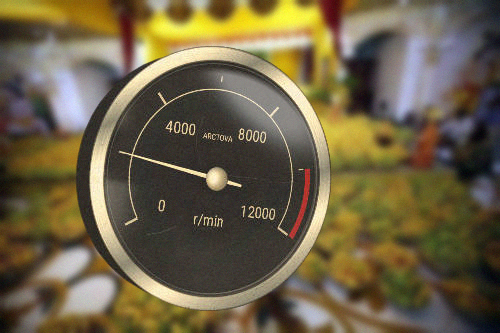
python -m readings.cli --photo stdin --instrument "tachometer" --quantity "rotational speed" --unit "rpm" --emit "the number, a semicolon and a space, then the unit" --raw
2000; rpm
